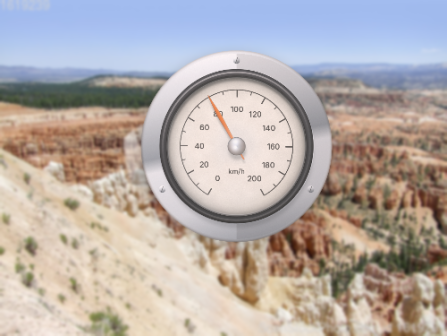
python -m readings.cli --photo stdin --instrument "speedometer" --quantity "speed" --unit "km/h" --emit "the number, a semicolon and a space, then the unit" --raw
80; km/h
